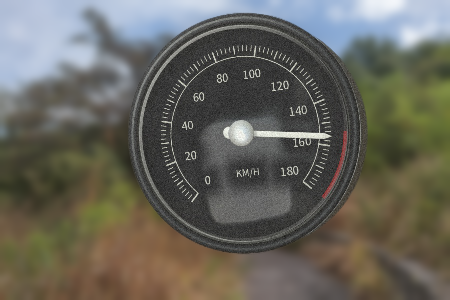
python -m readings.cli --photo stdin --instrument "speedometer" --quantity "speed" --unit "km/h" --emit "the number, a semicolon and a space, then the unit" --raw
156; km/h
